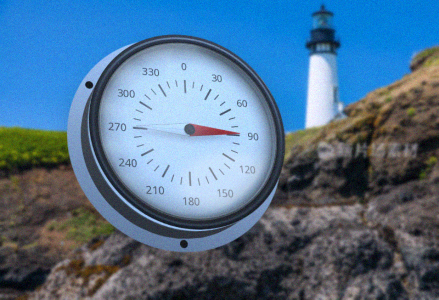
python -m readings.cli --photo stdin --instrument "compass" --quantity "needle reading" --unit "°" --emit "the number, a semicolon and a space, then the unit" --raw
90; °
